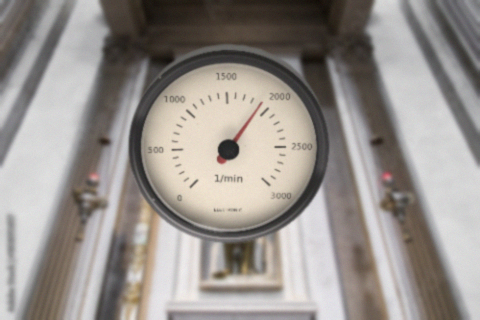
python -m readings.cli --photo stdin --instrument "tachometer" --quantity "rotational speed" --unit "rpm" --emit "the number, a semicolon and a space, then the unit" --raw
1900; rpm
